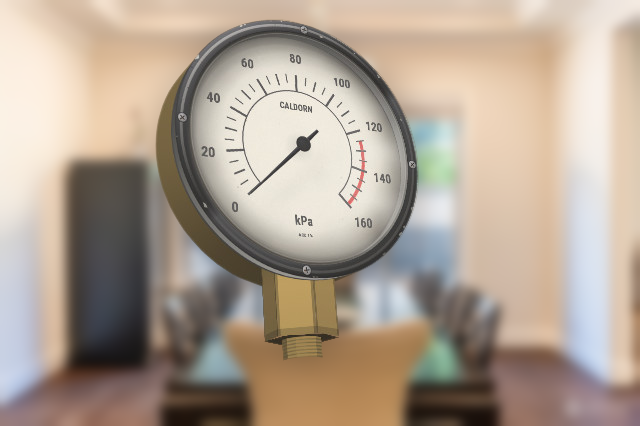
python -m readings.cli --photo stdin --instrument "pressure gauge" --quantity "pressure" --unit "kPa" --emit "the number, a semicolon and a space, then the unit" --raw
0; kPa
